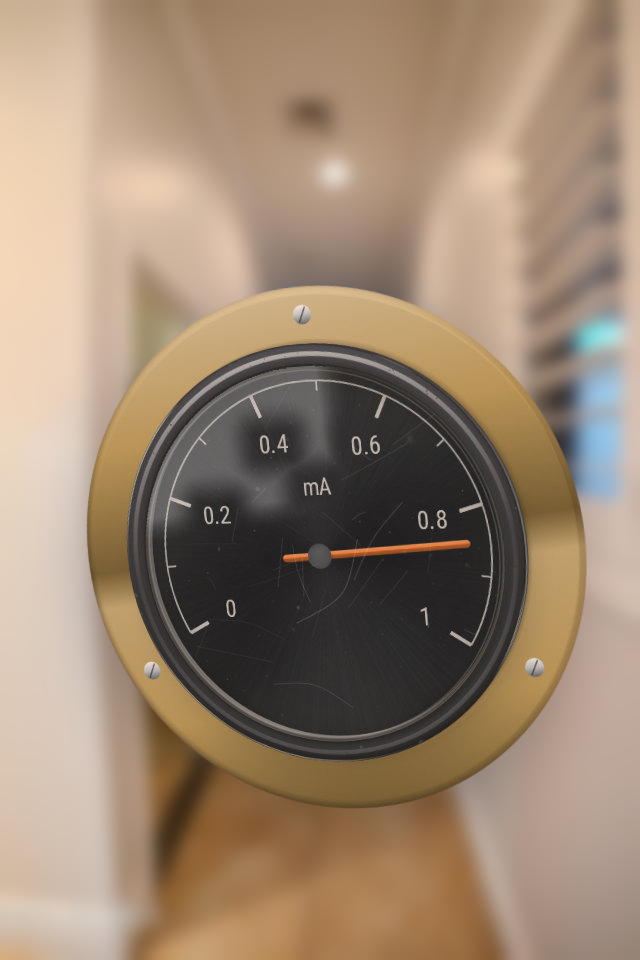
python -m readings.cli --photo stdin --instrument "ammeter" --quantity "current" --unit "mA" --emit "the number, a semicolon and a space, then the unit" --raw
0.85; mA
